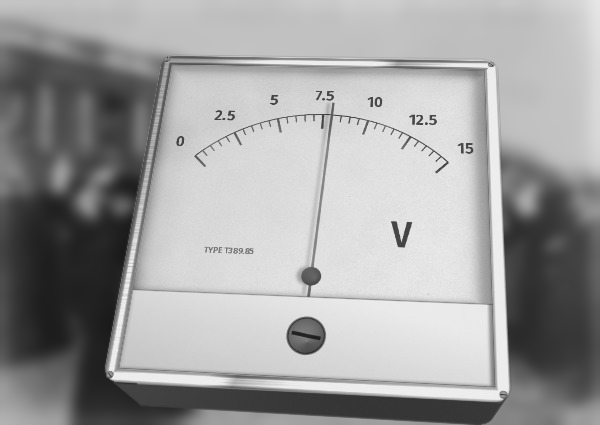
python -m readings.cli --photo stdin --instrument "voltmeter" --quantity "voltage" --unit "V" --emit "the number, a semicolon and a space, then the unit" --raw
8; V
